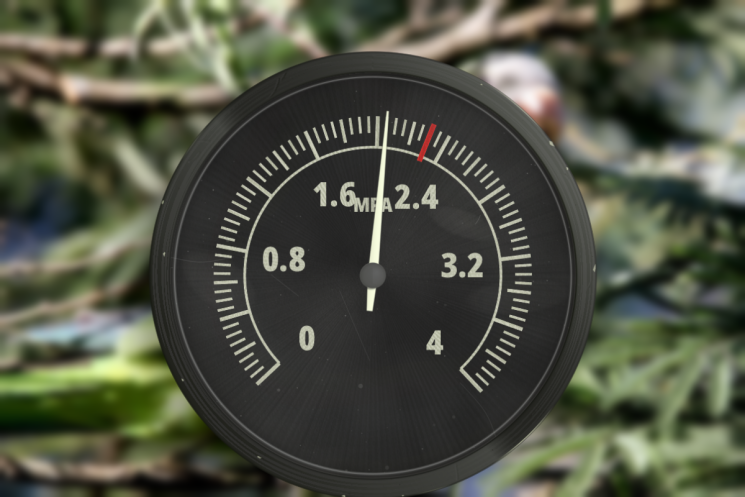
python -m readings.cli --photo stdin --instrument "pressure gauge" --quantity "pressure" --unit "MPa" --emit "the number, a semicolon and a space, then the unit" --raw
2.05; MPa
